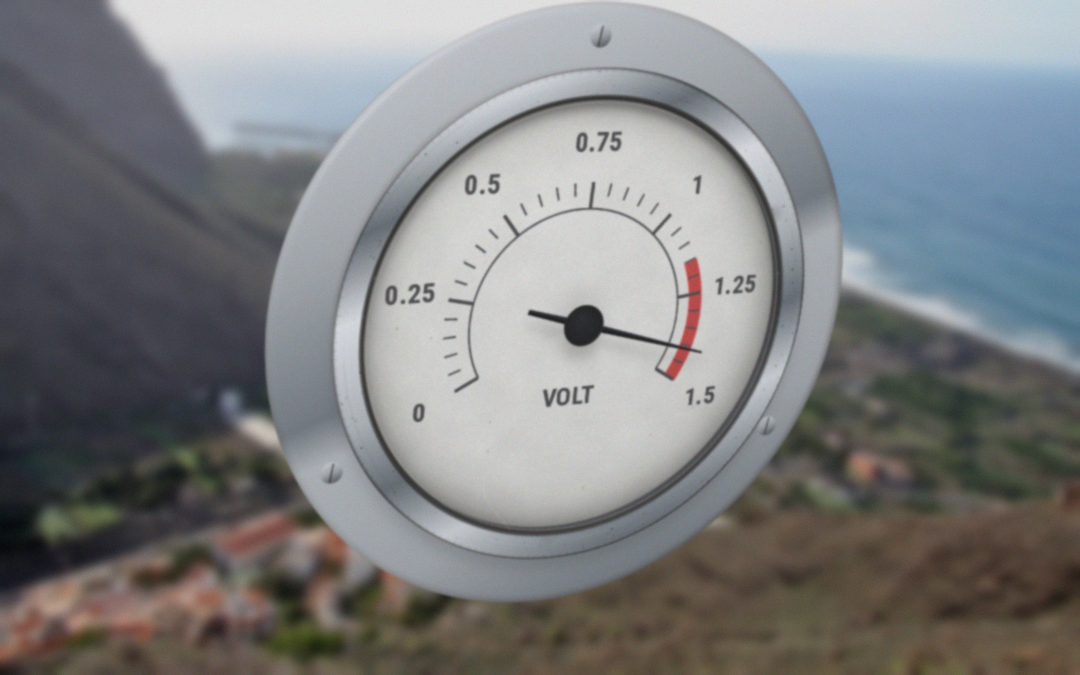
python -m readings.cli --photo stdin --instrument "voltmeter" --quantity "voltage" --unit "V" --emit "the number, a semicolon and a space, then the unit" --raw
1.4; V
